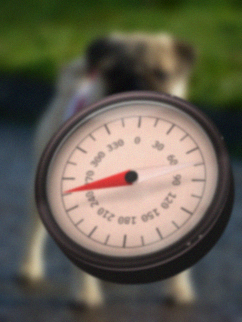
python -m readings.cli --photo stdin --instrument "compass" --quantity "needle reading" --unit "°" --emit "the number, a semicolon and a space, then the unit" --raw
255; °
